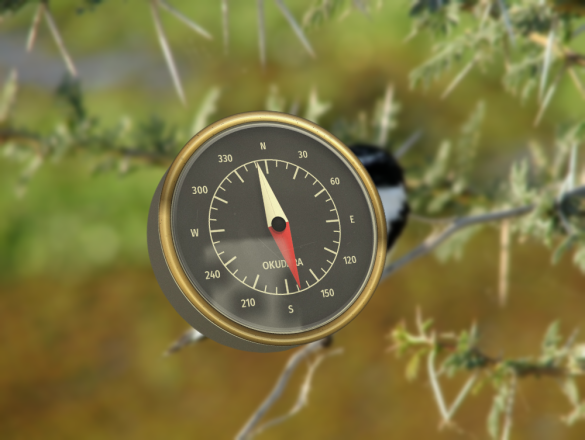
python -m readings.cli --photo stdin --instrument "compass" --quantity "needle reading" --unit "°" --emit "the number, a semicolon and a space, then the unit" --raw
170; °
